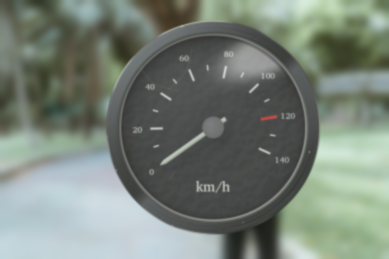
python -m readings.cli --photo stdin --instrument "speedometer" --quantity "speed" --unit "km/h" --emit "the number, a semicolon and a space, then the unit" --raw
0; km/h
